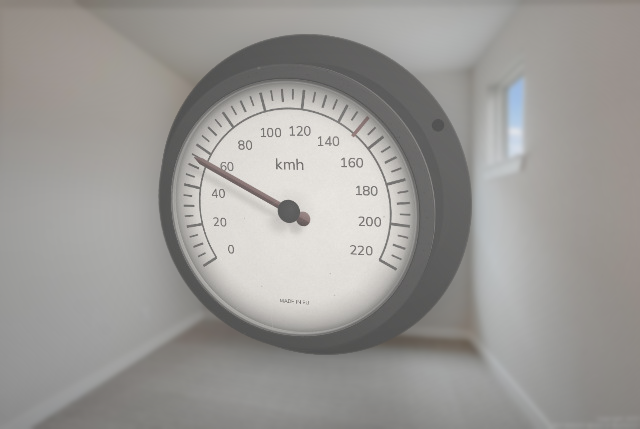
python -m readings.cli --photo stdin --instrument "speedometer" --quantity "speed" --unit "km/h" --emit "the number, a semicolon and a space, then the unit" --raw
55; km/h
